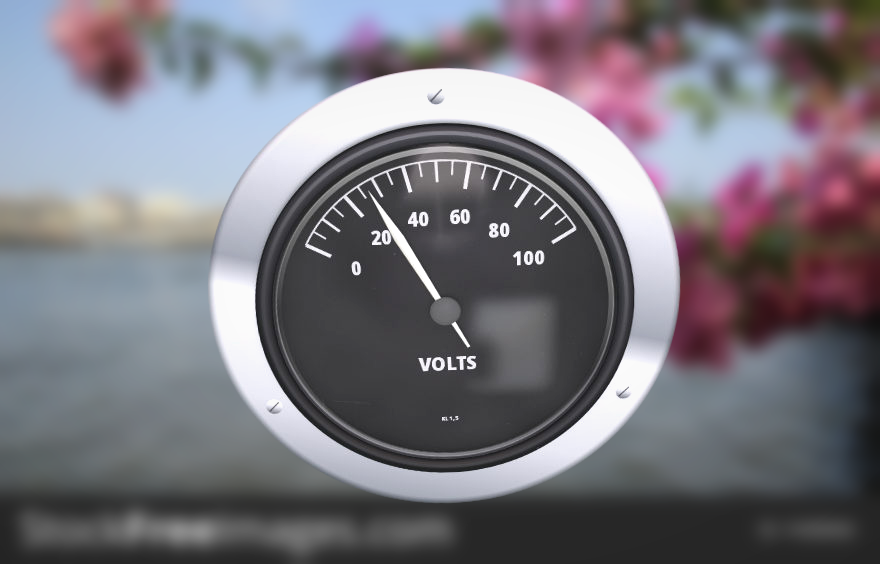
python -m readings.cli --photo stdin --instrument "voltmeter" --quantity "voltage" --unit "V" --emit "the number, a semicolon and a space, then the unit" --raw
27.5; V
